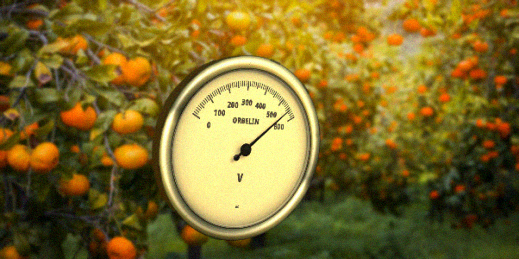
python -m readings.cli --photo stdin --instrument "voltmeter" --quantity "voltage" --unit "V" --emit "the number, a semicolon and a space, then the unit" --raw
550; V
